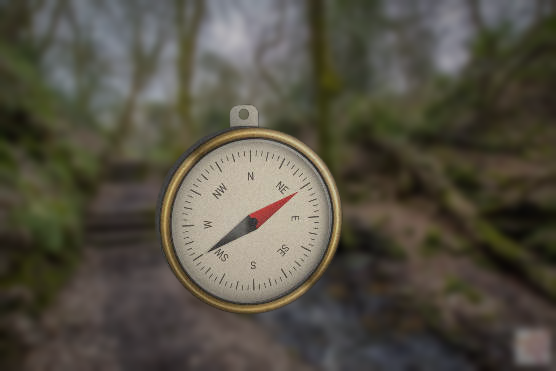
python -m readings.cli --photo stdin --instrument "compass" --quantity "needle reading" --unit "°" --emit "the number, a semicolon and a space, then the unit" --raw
60; °
